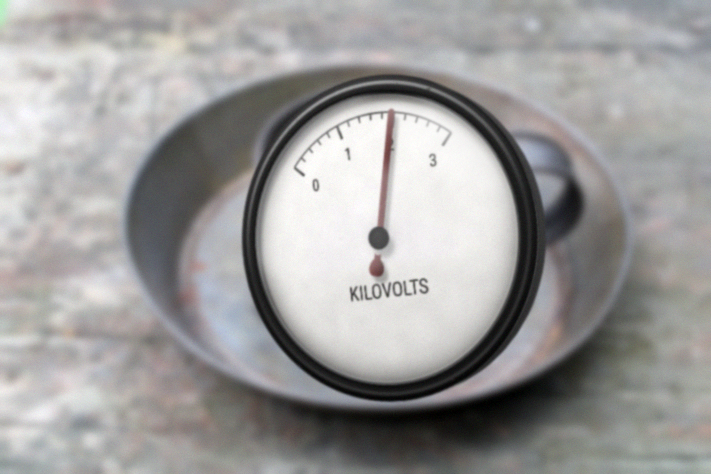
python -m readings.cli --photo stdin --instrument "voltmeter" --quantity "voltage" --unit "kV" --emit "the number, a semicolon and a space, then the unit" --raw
2; kV
